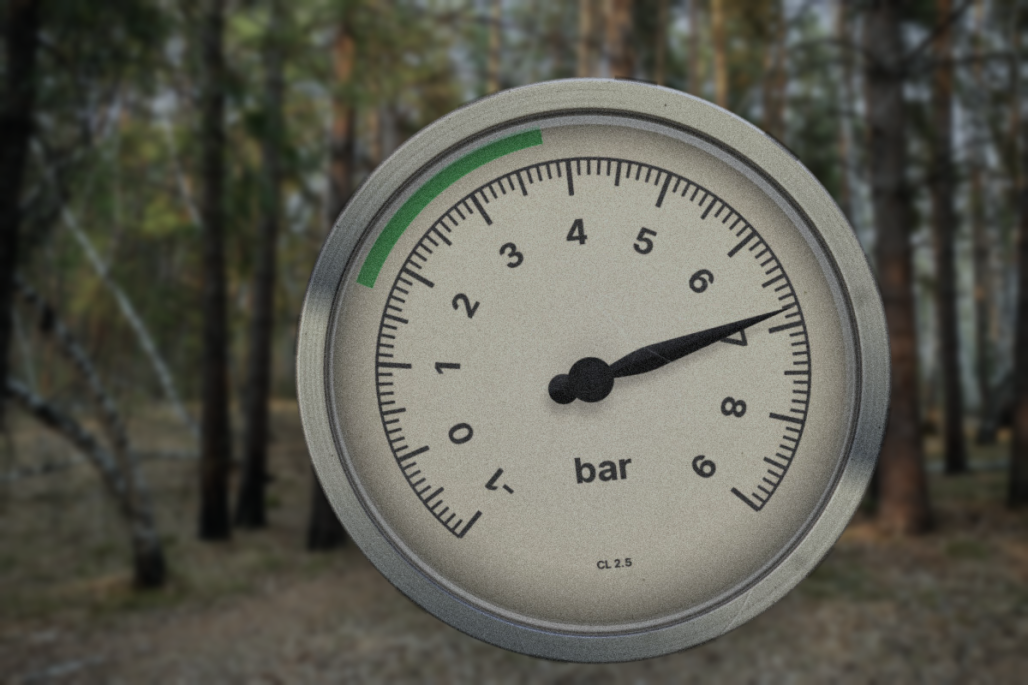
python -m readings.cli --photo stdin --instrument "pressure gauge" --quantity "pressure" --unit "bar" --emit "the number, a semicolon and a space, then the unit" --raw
6.8; bar
